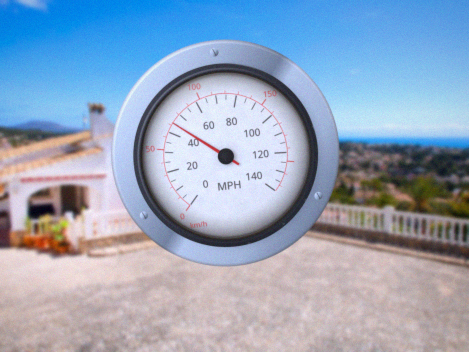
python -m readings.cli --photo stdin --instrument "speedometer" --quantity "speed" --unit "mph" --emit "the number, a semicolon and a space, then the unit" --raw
45; mph
